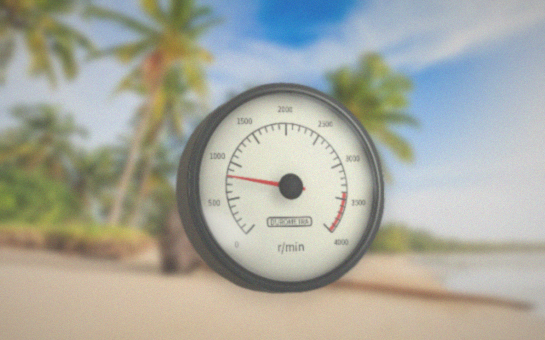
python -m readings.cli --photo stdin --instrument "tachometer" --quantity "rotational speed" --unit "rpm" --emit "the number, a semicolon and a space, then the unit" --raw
800; rpm
